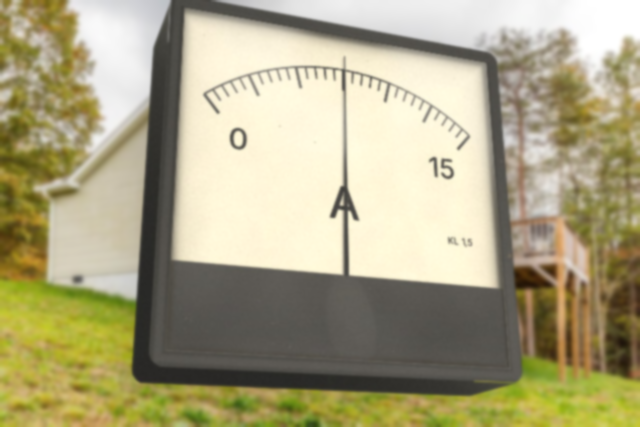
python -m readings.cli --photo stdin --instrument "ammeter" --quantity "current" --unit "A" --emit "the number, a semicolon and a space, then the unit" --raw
7.5; A
